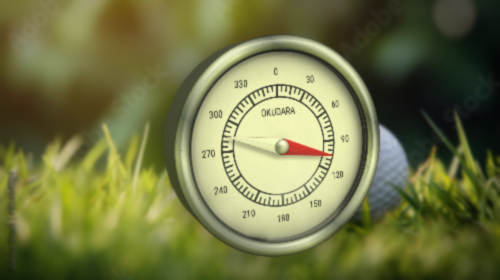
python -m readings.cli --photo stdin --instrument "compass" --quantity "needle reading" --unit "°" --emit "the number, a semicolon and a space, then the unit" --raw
105; °
